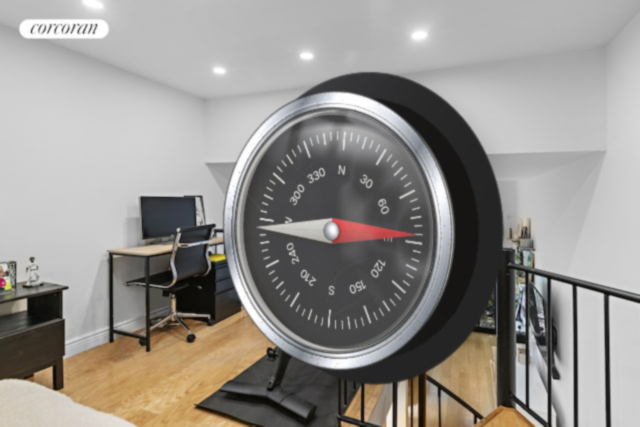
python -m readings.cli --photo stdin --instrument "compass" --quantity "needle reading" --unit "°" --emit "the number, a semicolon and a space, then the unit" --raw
85; °
